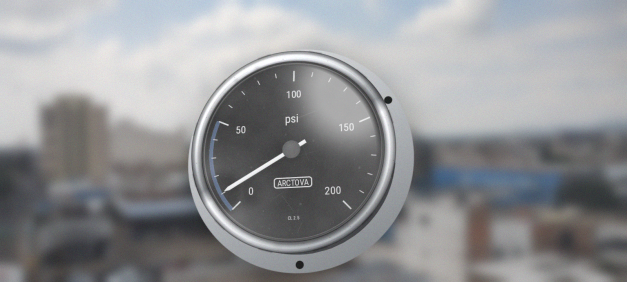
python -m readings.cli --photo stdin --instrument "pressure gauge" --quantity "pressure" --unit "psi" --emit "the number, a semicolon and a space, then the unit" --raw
10; psi
